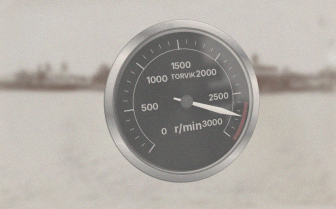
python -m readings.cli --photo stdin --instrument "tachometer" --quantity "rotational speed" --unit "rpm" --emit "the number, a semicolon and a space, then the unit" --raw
2750; rpm
